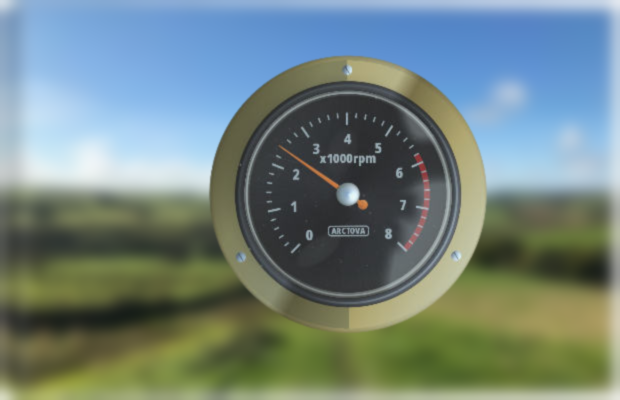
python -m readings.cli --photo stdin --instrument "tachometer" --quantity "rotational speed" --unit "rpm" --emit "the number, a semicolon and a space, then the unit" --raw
2400; rpm
